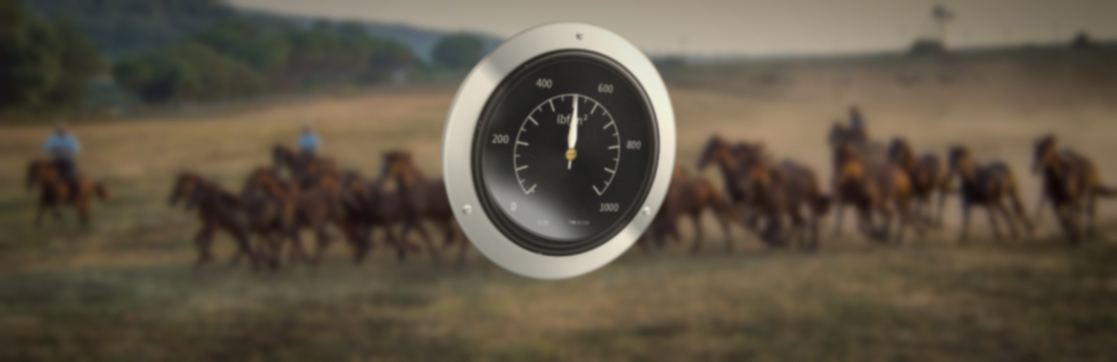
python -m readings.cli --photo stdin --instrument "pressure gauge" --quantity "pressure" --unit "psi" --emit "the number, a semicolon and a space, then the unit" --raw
500; psi
